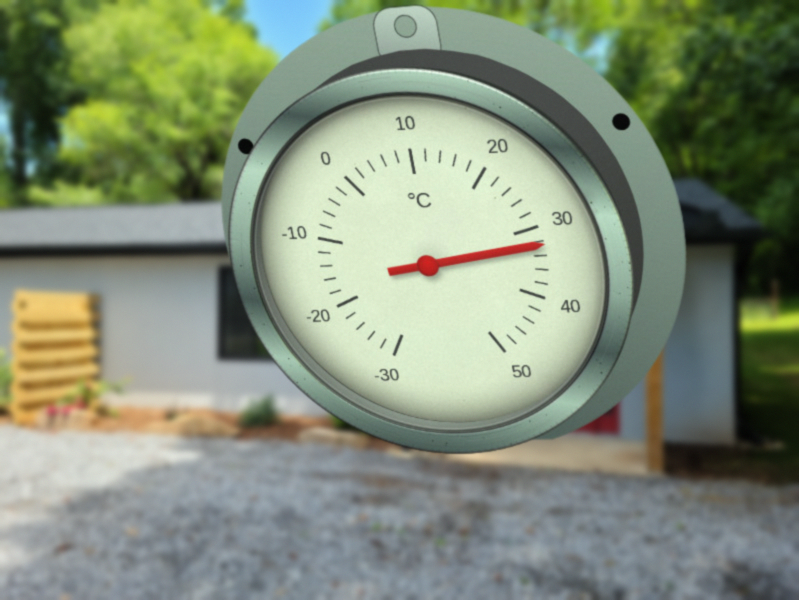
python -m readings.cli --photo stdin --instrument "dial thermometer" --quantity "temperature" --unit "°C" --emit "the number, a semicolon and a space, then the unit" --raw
32; °C
